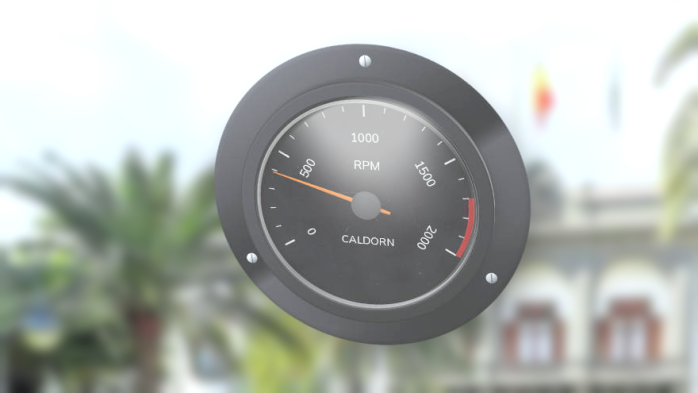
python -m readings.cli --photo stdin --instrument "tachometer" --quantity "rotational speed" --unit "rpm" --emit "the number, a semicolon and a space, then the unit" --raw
400; rpm
